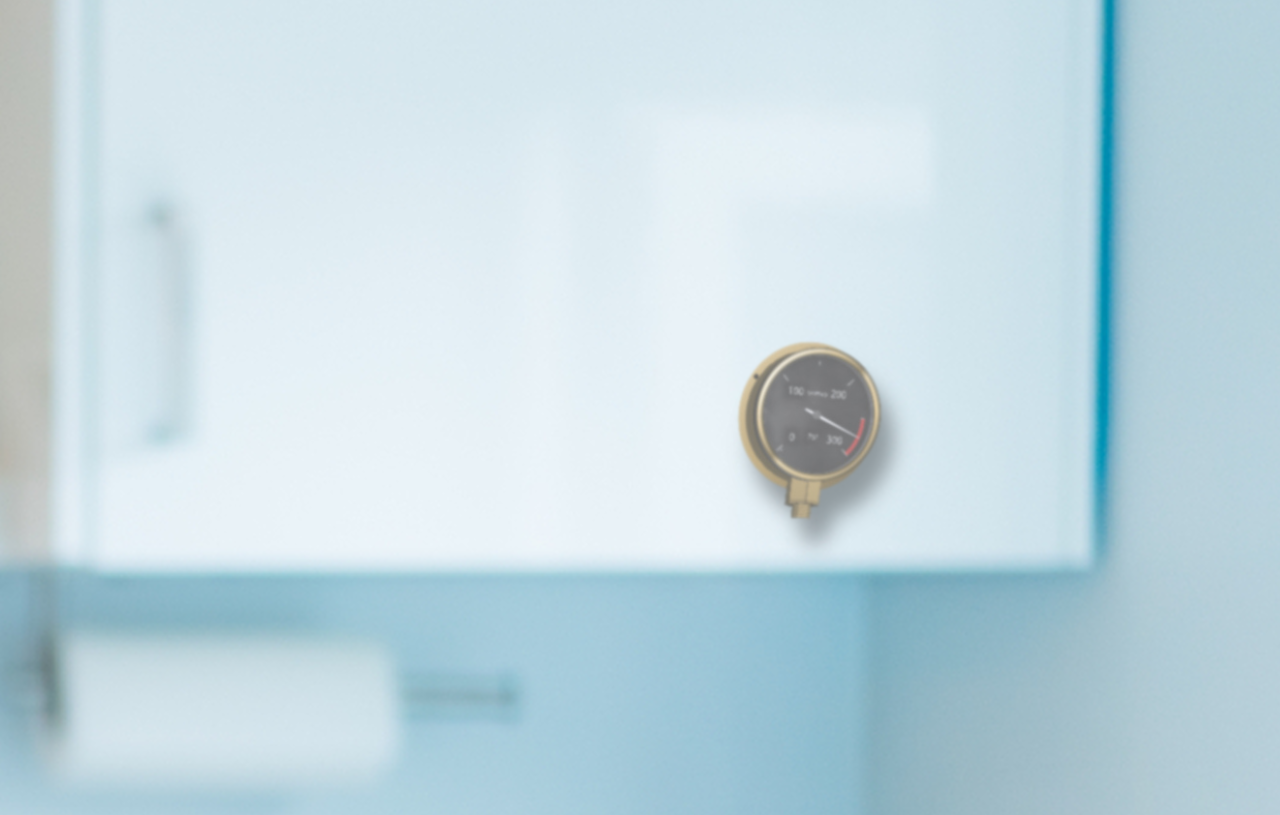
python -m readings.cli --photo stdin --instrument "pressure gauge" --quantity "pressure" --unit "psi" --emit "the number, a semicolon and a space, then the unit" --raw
275; psi
